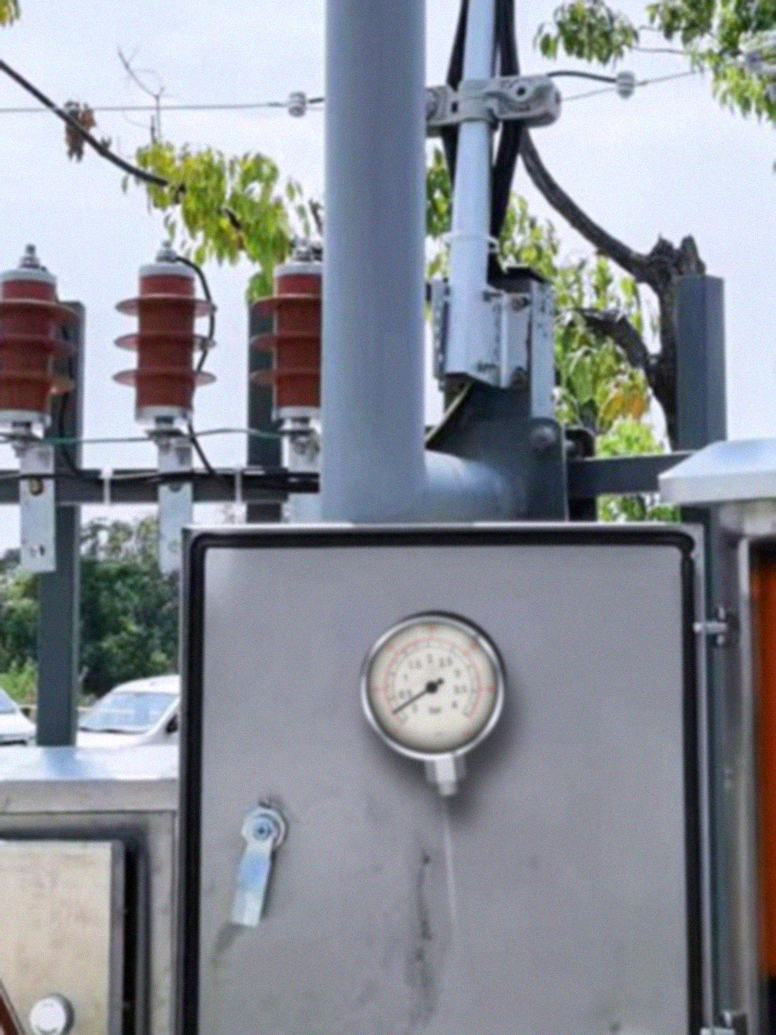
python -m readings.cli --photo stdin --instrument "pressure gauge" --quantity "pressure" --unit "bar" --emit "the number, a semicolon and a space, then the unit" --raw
0.25; bar
